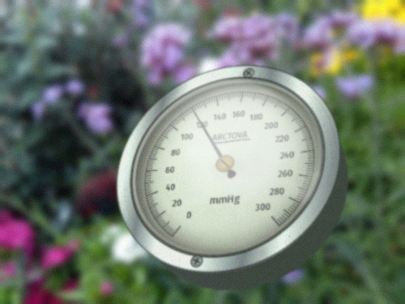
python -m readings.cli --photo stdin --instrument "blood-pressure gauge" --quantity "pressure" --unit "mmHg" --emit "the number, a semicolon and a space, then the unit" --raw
120; mmHg
